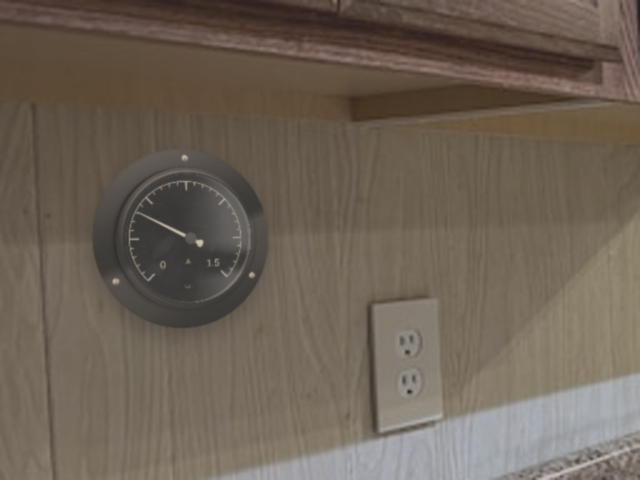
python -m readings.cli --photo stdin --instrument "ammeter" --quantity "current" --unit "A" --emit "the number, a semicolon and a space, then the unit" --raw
0.4; A
